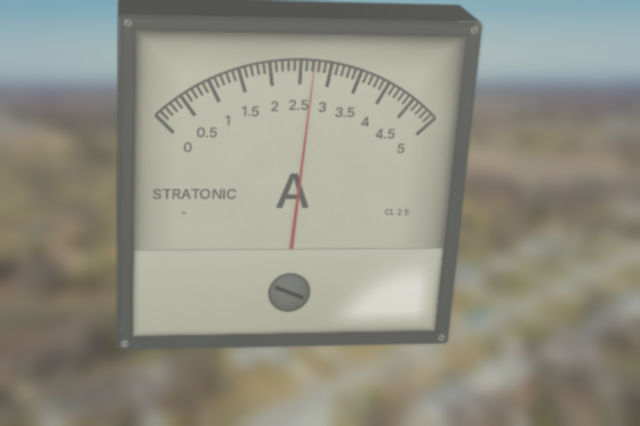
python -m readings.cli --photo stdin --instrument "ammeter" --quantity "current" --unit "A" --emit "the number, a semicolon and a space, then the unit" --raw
2.7; A
